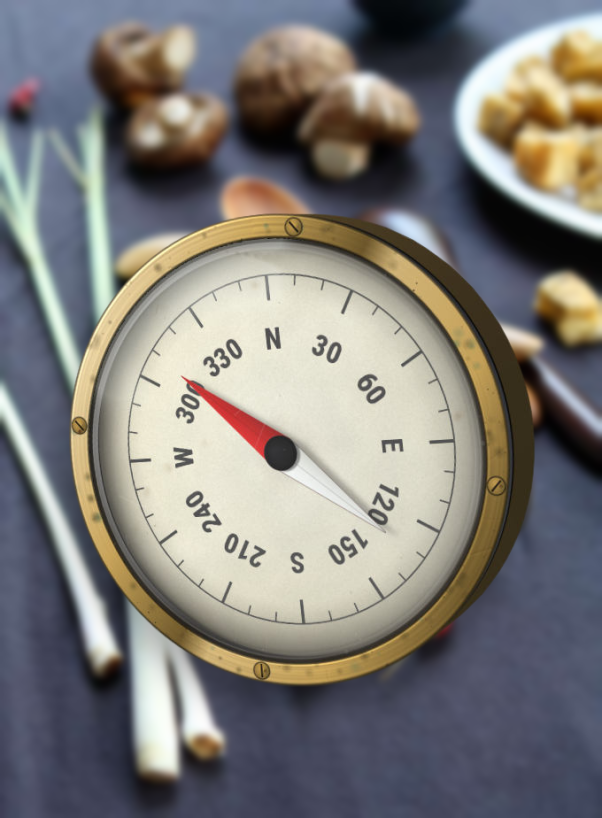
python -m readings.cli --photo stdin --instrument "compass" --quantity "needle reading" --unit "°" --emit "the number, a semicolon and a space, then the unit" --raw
310; °
